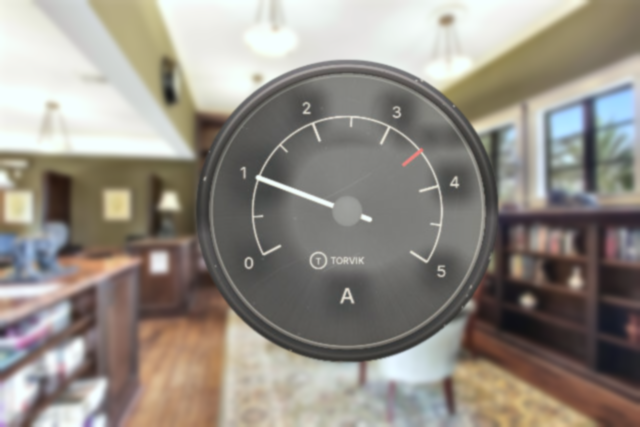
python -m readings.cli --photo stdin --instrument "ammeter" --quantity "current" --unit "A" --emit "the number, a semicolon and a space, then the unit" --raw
1; A
